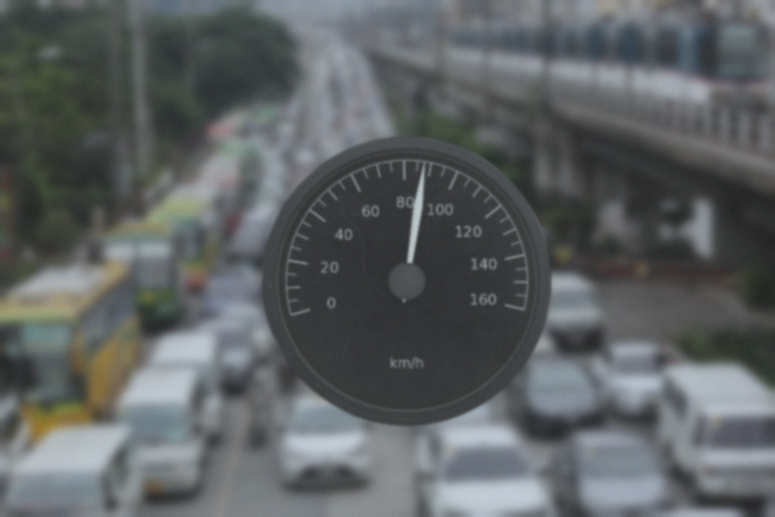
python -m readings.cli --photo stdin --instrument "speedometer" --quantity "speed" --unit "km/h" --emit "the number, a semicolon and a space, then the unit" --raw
87.5; km/h
